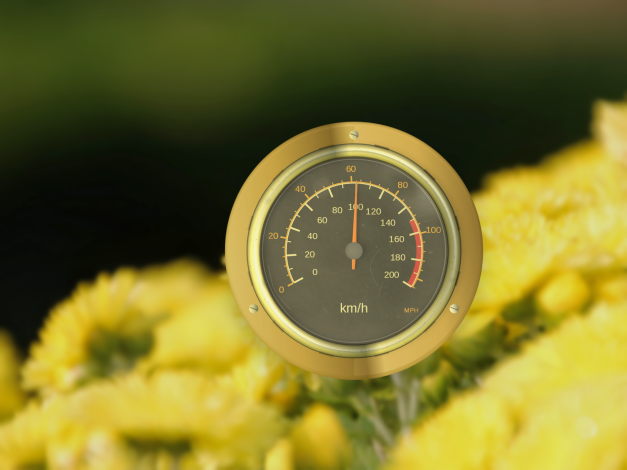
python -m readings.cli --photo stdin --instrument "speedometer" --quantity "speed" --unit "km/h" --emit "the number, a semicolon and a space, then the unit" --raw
100; km/h
